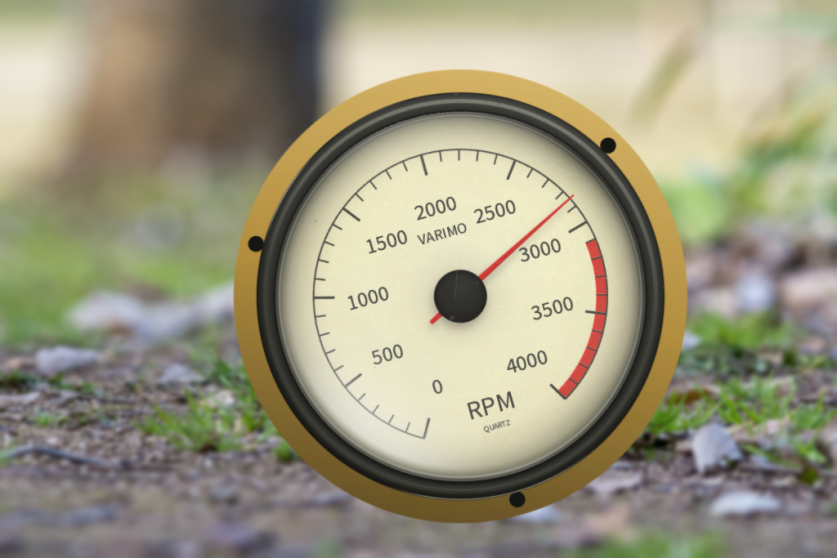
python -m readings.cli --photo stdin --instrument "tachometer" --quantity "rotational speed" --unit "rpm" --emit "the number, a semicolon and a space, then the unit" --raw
2850; rpm
